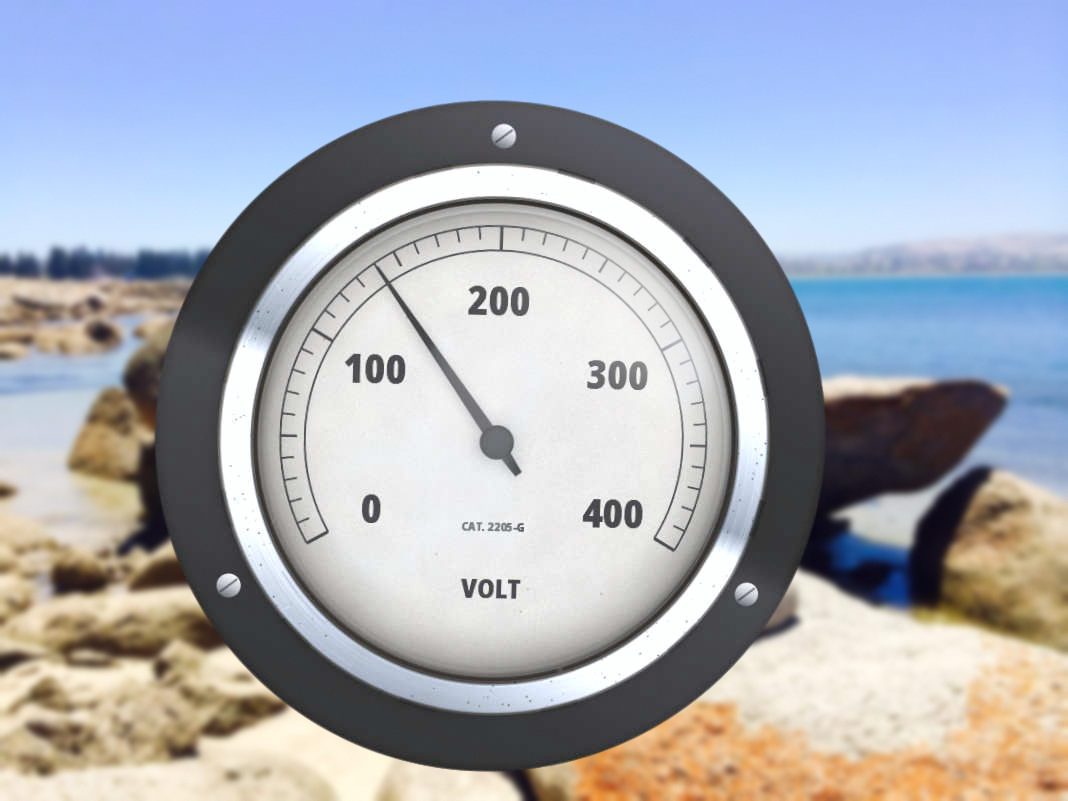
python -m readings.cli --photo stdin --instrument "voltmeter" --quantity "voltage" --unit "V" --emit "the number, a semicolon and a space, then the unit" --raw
140; V
